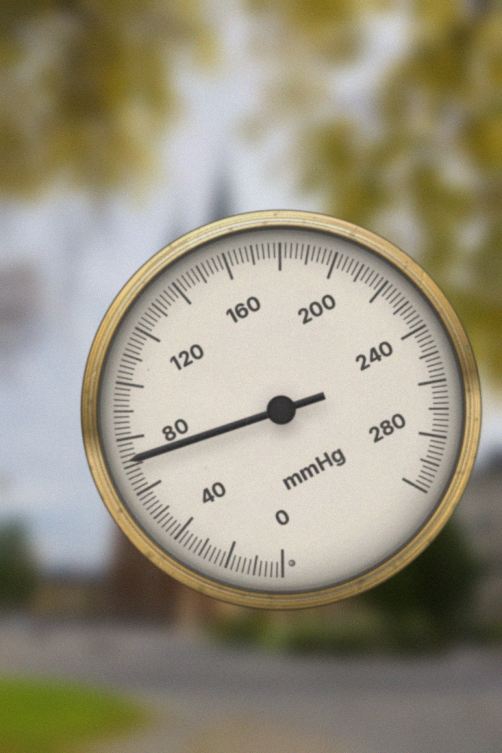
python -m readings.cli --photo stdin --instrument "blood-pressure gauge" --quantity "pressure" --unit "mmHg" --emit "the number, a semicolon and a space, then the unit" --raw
72; mmHg
